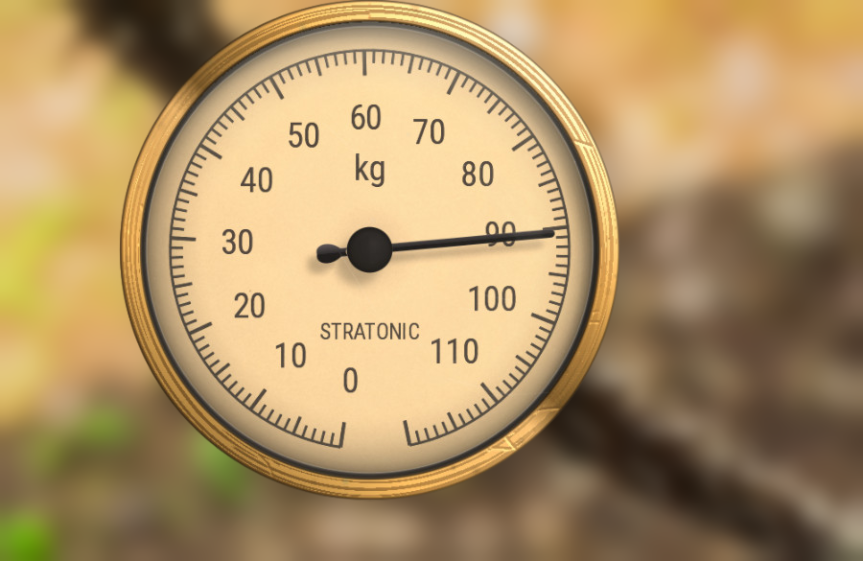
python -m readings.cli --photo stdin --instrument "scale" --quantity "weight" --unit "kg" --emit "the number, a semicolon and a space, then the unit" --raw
90.5; kg
